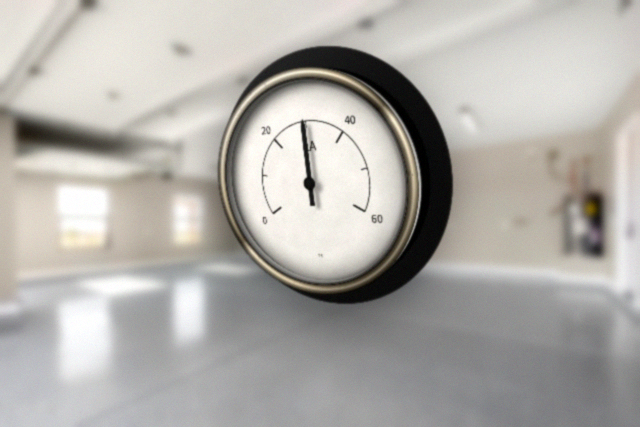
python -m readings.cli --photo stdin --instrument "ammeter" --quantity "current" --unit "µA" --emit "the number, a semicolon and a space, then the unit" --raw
30; µA
